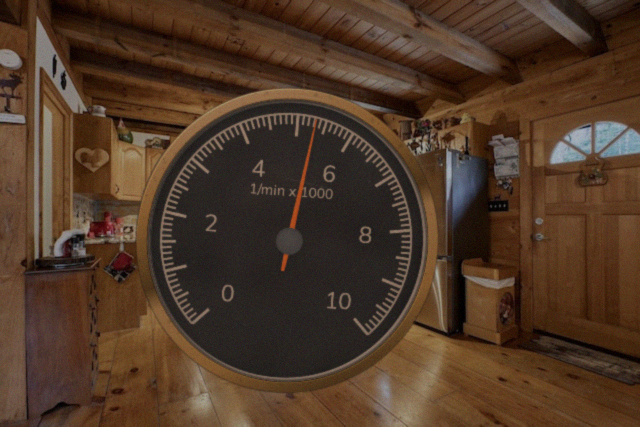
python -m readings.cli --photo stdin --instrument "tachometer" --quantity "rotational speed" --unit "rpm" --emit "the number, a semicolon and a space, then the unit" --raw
5300; rpm
